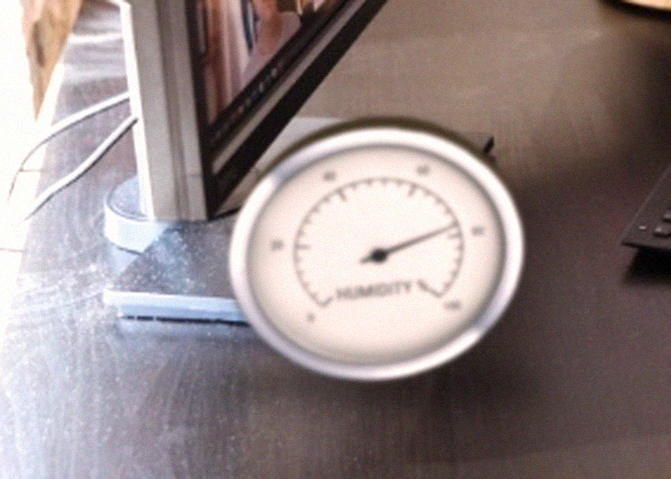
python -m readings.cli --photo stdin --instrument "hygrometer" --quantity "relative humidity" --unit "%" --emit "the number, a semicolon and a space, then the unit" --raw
76; %
